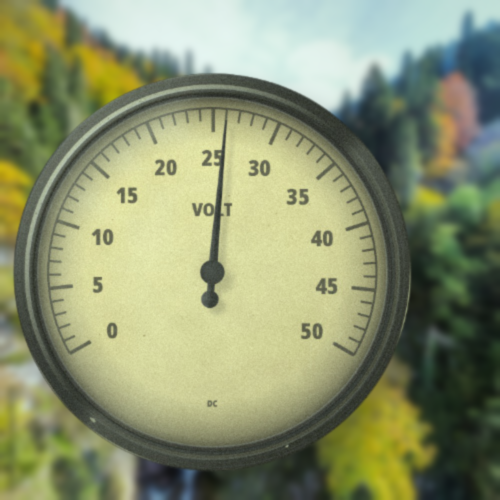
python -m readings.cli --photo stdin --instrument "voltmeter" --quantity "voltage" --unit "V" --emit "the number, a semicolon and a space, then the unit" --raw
26; V
